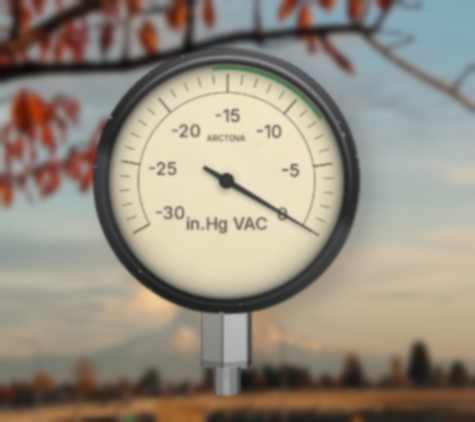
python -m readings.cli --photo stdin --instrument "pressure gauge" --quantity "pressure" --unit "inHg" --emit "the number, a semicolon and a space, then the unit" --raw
0; inHg
